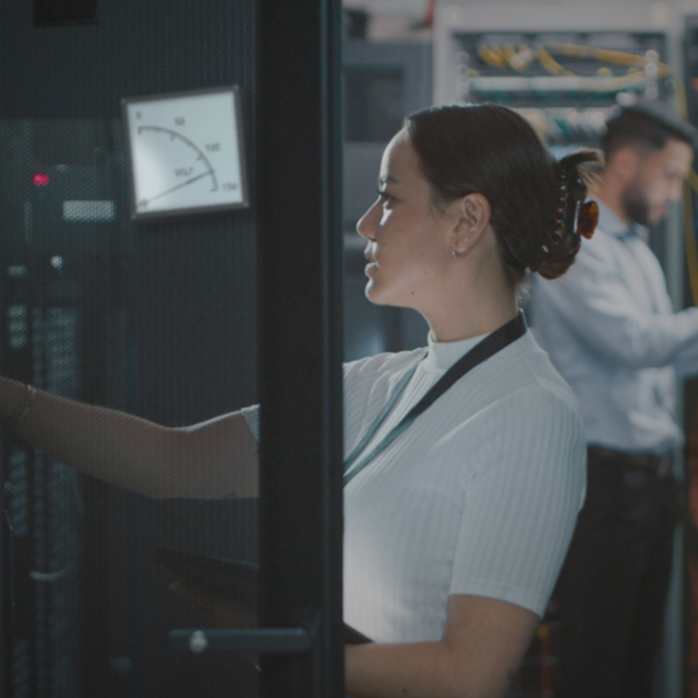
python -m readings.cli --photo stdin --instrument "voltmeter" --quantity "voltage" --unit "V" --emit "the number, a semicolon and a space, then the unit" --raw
125; V
